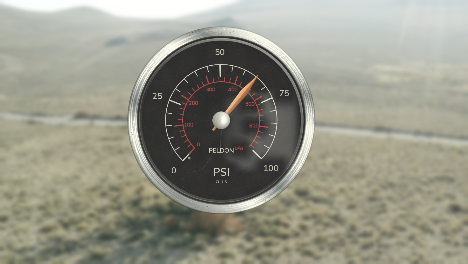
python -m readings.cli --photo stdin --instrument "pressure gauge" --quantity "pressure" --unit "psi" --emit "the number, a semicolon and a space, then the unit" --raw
65; psi
